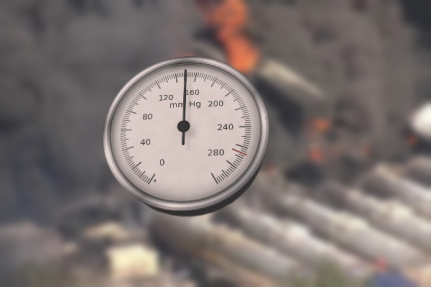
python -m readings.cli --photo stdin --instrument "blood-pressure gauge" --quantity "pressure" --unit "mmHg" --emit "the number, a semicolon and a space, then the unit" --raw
150; mmHg
